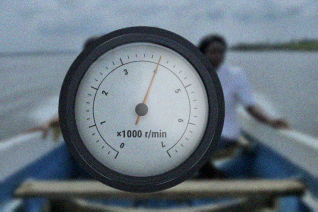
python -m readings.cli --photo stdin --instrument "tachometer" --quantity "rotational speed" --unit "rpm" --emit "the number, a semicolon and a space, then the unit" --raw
4000; rpm
